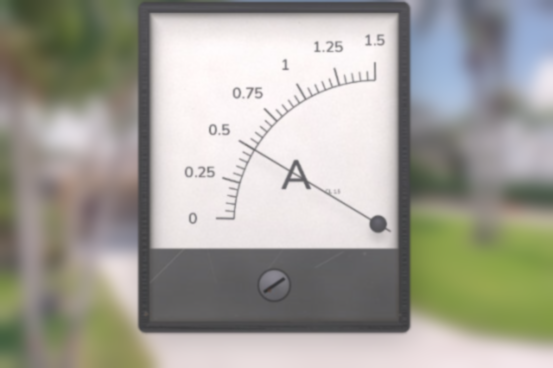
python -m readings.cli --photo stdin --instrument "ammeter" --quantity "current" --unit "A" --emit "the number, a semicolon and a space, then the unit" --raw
0.5; A
